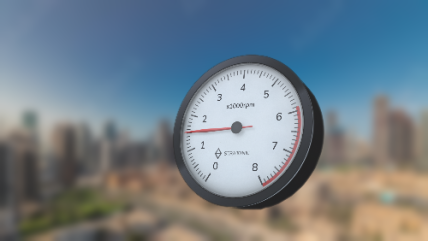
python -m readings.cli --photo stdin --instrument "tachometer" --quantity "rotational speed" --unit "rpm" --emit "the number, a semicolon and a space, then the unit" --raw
1500; rpm
